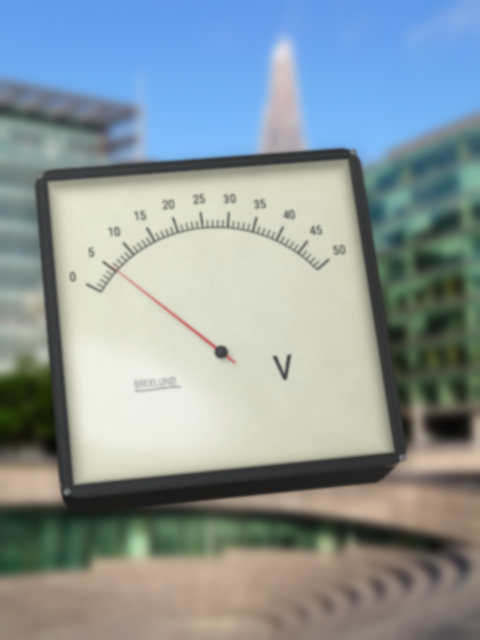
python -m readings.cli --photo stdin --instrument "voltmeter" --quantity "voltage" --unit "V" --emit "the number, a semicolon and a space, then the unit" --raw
5; V
